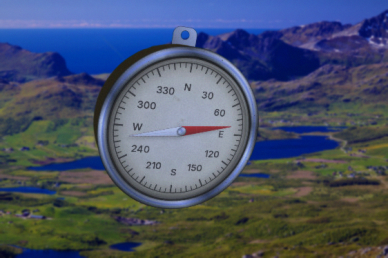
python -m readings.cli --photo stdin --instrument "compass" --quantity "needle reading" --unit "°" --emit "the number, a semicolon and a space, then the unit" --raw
80; °
